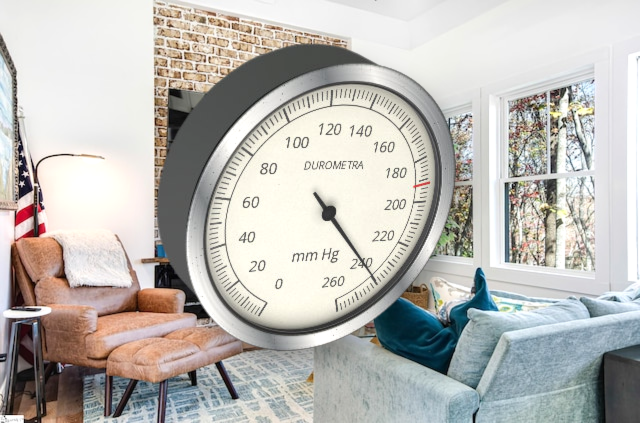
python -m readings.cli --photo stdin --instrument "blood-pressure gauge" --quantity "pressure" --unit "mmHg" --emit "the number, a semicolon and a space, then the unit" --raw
240; mmHg
